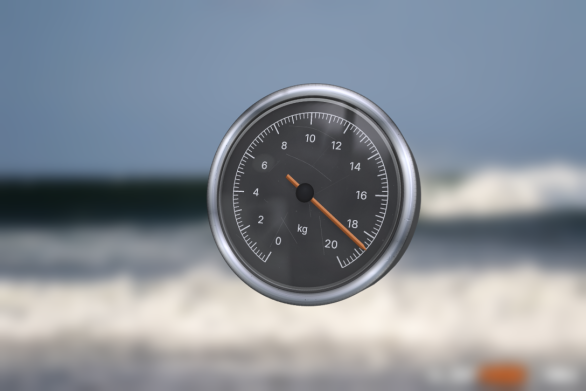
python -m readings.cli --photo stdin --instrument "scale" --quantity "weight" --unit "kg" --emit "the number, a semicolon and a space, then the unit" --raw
18.6; kg
